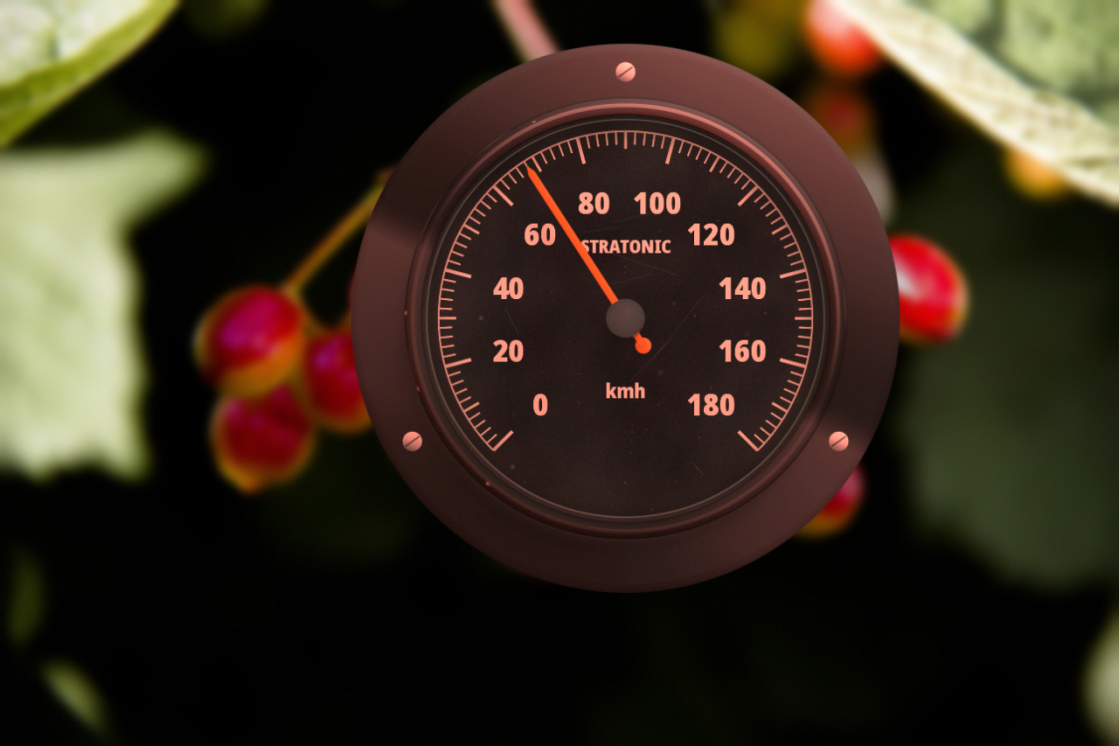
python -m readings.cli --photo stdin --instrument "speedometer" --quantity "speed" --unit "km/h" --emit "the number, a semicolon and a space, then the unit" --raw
68; km/h
